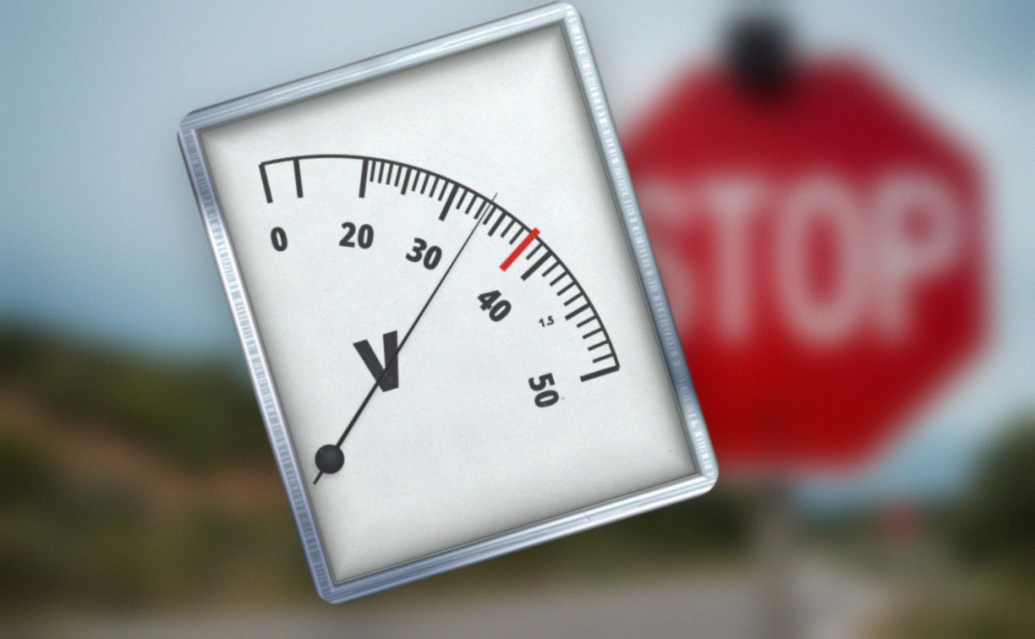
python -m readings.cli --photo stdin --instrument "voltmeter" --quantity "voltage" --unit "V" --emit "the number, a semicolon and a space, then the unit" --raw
33.5; V
